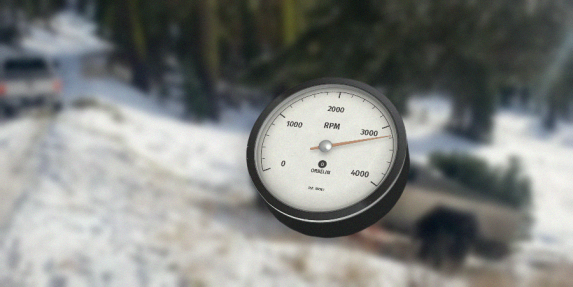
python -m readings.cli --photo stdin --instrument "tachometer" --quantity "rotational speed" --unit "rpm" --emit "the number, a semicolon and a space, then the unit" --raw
3200; rpm
